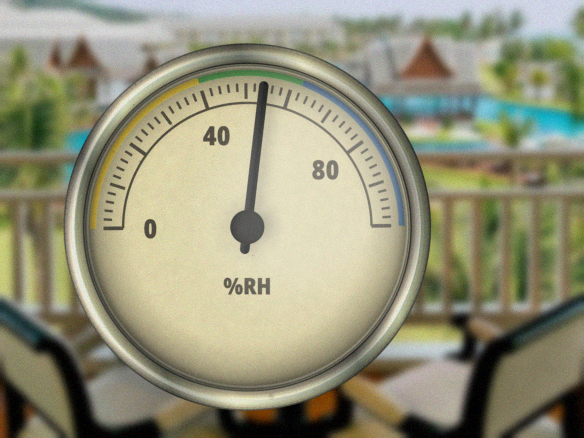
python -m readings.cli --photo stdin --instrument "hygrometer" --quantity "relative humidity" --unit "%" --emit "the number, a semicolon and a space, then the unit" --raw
54; %
